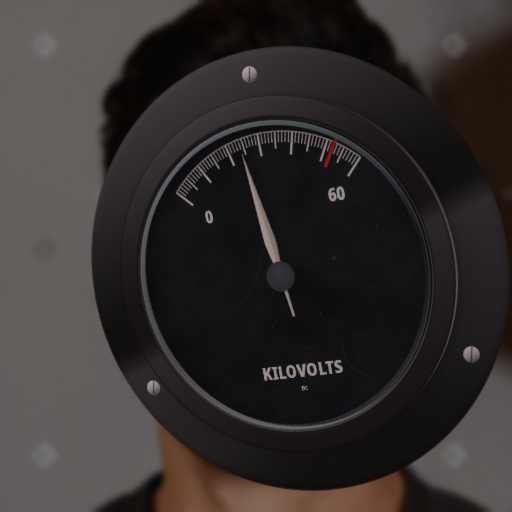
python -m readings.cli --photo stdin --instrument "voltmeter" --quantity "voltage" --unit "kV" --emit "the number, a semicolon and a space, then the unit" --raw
25; kV
